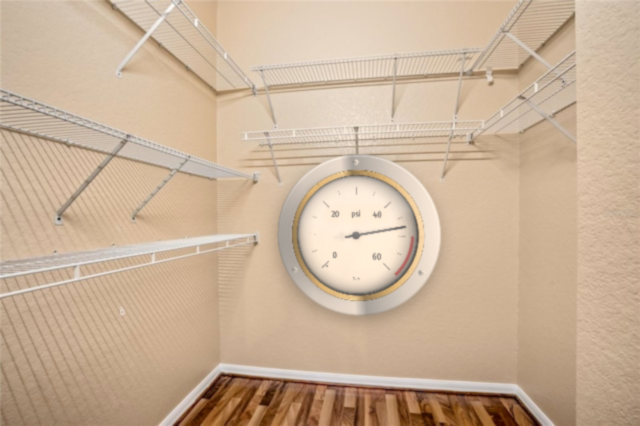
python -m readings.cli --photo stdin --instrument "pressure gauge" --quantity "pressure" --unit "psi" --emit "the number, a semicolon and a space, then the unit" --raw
47.5; psi
